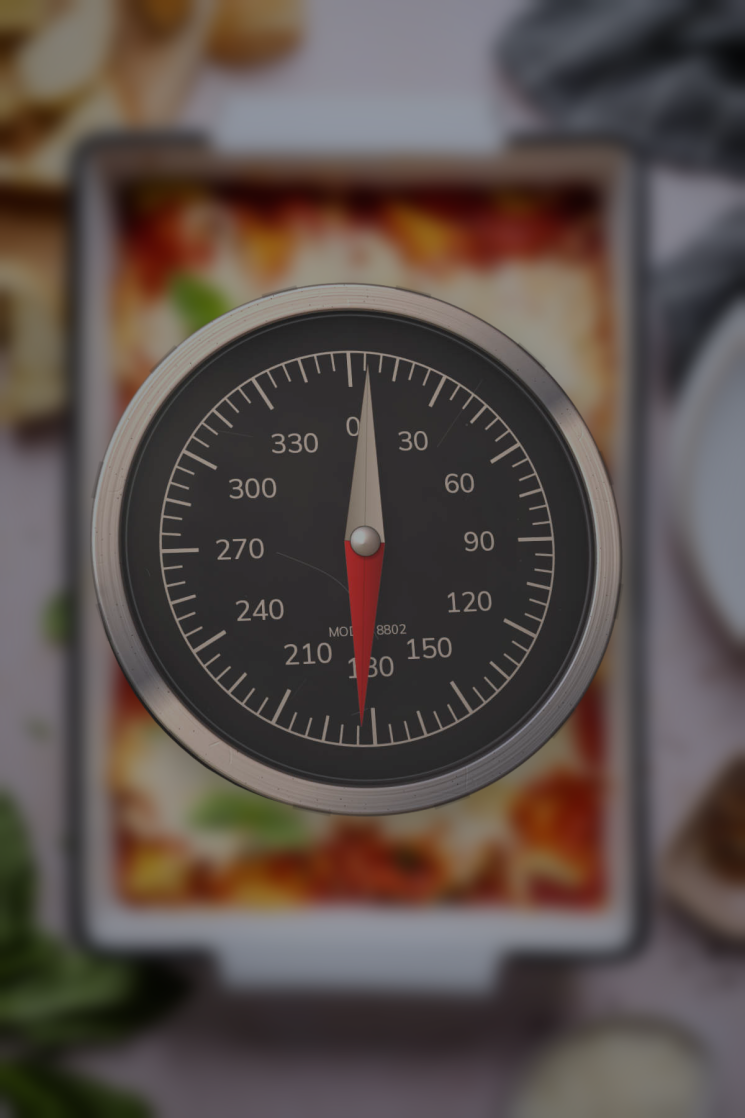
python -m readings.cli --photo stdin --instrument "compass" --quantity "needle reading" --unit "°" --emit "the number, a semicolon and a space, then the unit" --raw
185; °
